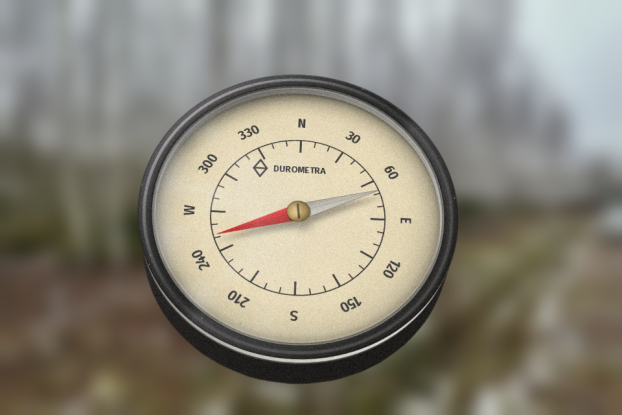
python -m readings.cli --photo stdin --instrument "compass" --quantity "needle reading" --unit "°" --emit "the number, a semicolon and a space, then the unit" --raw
250; °
